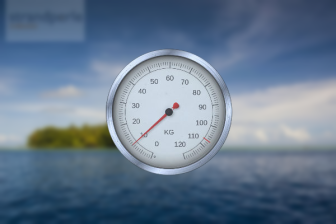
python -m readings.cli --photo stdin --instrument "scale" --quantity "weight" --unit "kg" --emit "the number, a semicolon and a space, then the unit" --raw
10; kg
